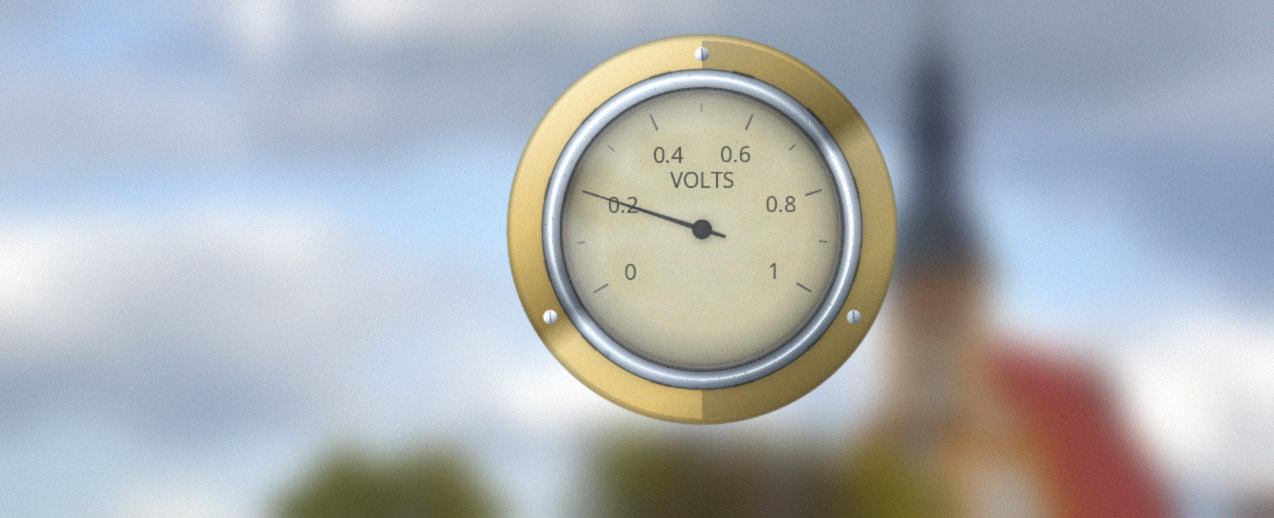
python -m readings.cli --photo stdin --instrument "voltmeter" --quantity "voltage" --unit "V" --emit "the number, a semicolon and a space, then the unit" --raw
0.2; V
